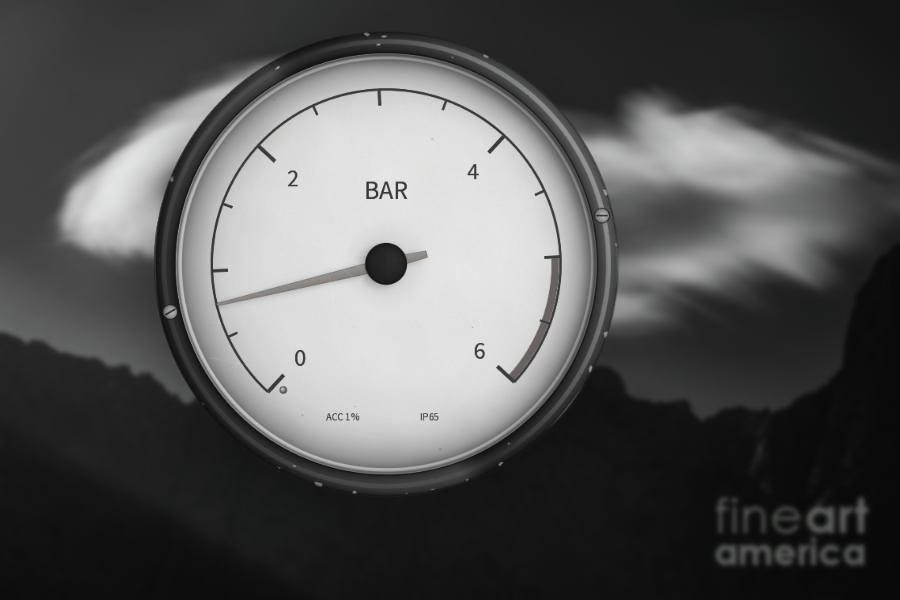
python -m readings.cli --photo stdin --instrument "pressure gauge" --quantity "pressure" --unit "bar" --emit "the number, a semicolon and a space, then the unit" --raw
0.75; bar
